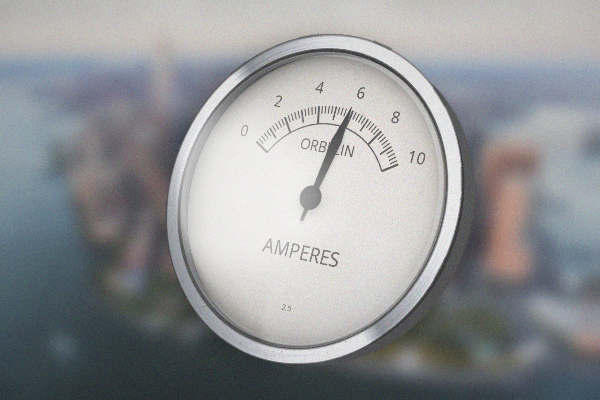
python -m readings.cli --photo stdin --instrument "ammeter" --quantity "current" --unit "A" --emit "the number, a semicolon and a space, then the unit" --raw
6; A
